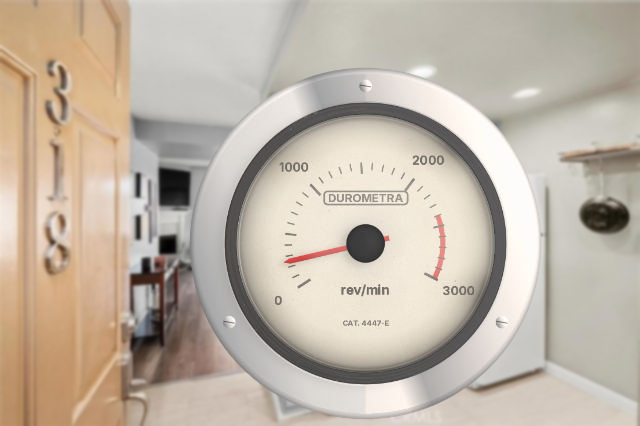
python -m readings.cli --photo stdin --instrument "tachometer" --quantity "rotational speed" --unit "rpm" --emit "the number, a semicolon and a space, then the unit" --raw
250; rpm
